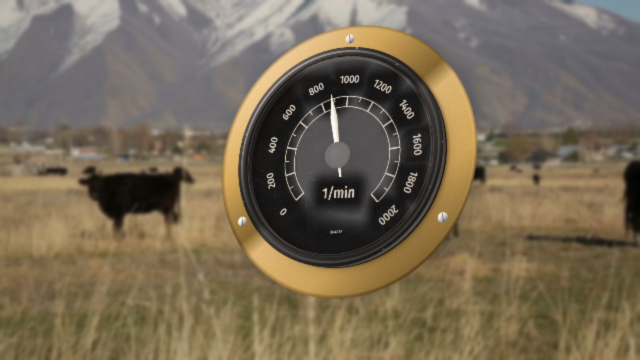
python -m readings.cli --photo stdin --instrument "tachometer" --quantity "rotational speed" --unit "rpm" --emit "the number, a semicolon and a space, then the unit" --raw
900; rpm
